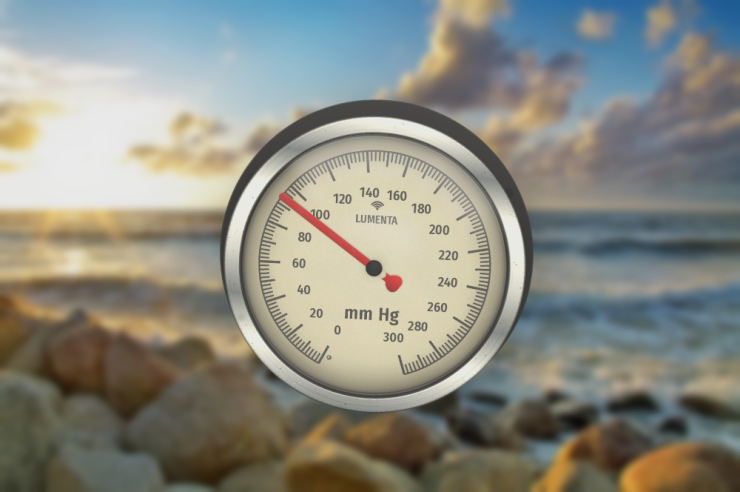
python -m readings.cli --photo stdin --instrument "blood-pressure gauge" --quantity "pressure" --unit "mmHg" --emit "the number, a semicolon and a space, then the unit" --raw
94; mmHg
